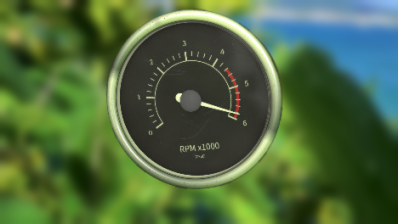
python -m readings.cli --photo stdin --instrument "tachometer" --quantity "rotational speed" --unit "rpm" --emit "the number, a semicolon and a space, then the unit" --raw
5800; rpm
